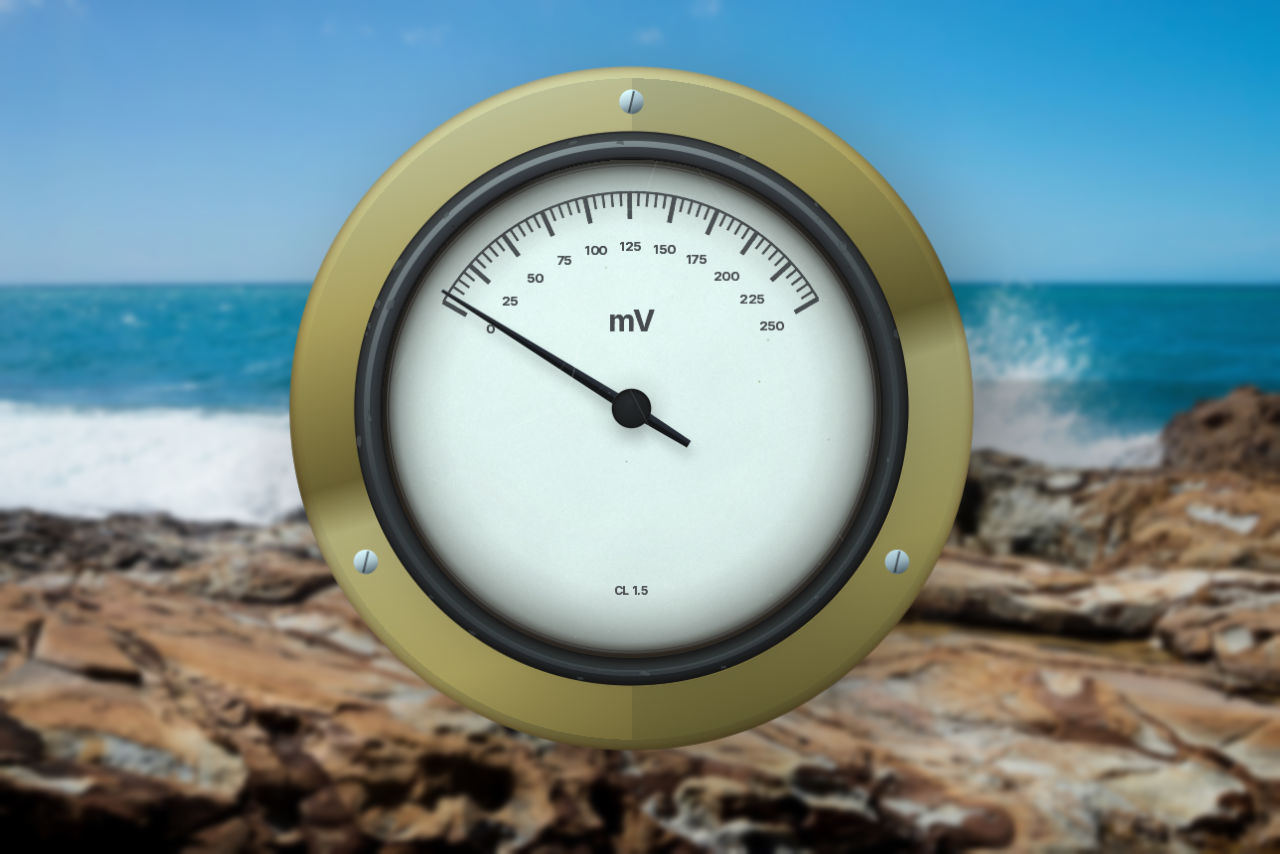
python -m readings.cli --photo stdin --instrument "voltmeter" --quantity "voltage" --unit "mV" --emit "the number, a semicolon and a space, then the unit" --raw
5; mV
